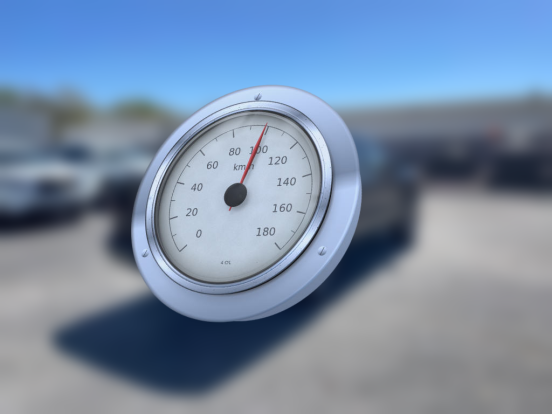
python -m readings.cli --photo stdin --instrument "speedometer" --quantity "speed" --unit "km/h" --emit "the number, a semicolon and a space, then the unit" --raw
100; km/h
